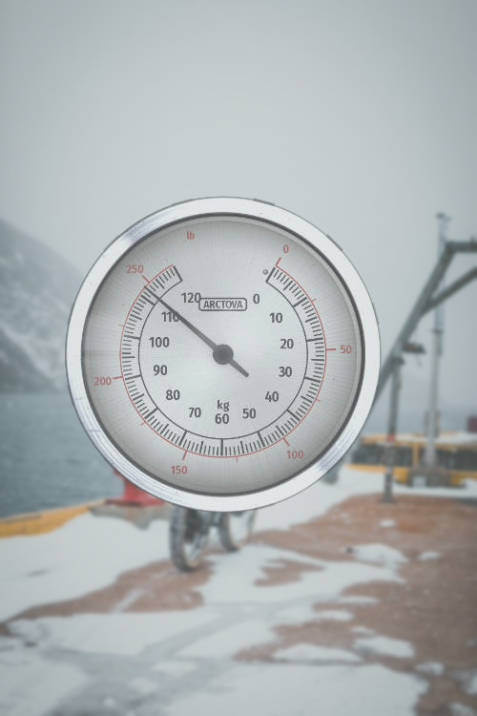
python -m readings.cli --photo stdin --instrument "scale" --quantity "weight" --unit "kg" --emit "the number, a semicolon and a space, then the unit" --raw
112; kg
